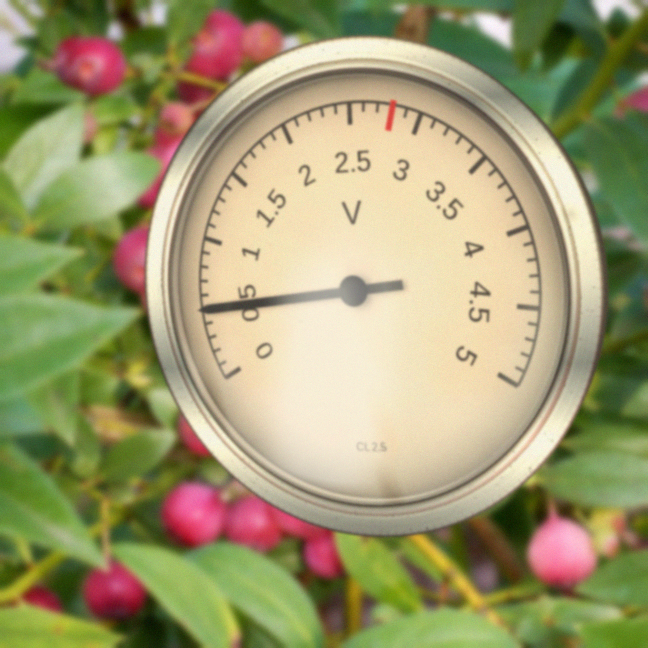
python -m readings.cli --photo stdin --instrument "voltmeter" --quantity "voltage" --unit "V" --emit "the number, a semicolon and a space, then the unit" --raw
0.5; V
